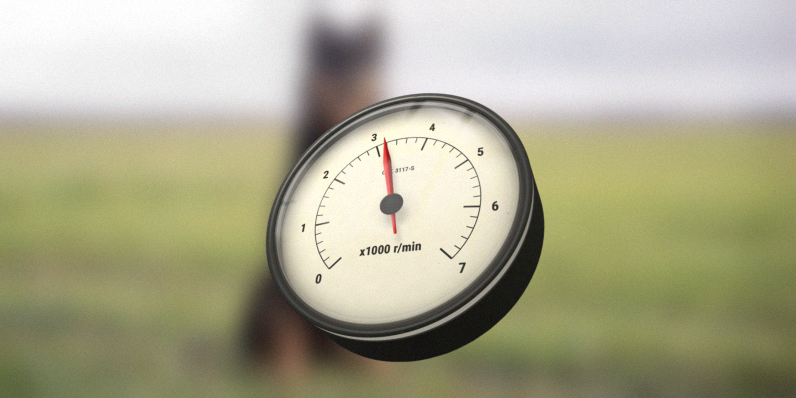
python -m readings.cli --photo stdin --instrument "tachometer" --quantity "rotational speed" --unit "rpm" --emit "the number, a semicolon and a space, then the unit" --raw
3200; rpm
